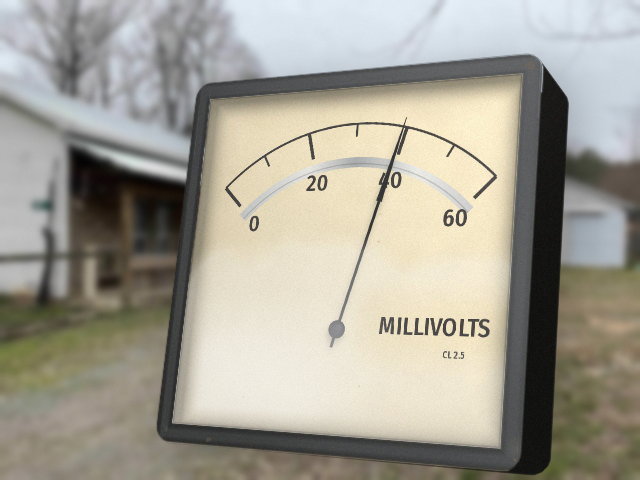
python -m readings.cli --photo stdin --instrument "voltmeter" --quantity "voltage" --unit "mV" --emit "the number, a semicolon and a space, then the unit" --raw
40; mV
